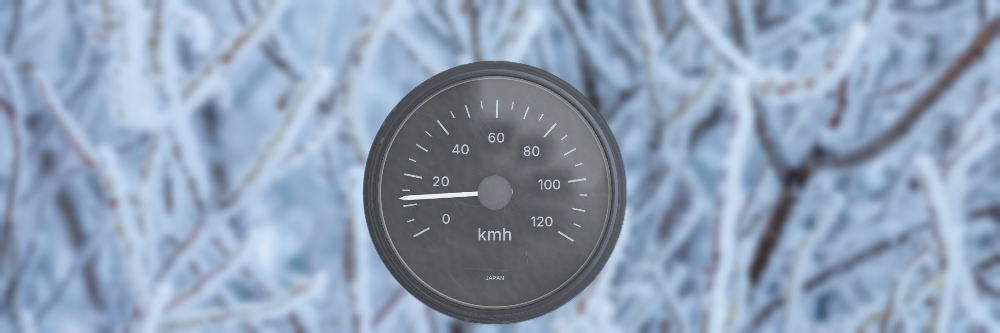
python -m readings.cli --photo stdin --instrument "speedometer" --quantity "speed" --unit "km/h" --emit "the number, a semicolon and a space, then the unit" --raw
12.5; km/h
